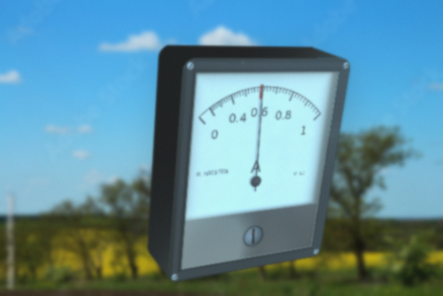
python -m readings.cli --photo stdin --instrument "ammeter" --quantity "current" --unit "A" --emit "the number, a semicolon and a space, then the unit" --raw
0.6; A
